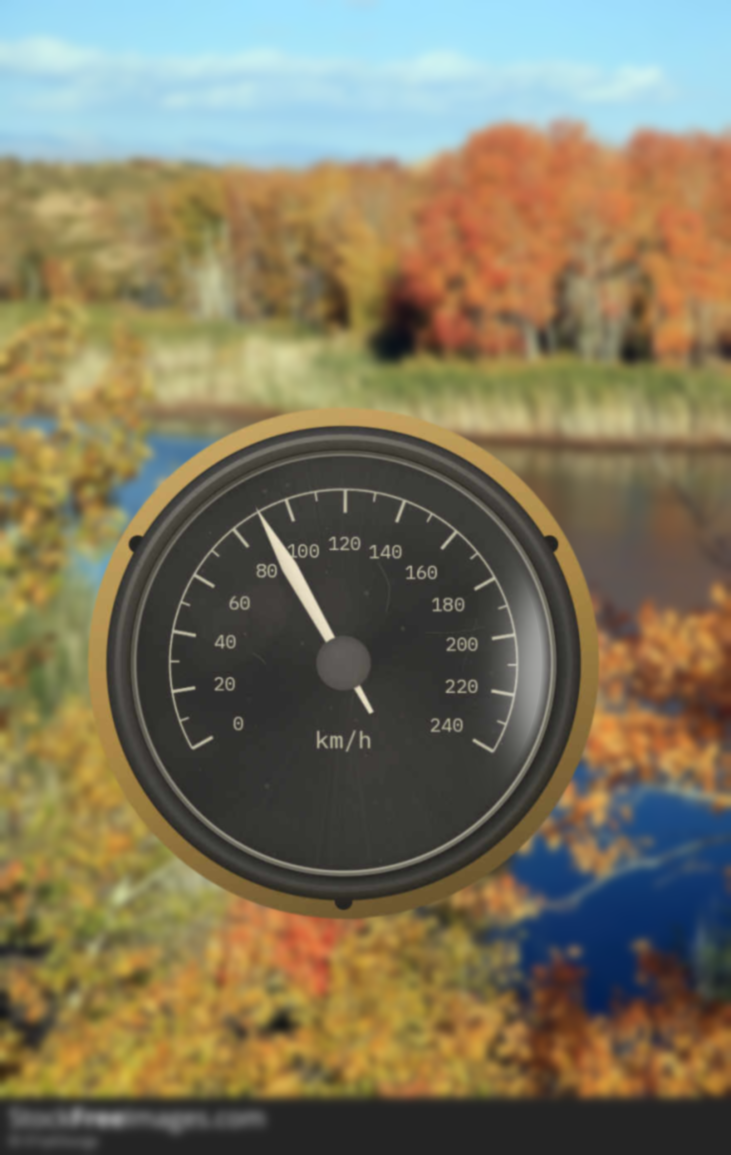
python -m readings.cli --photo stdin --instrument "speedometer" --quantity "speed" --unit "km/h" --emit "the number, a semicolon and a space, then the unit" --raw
90; km/h
